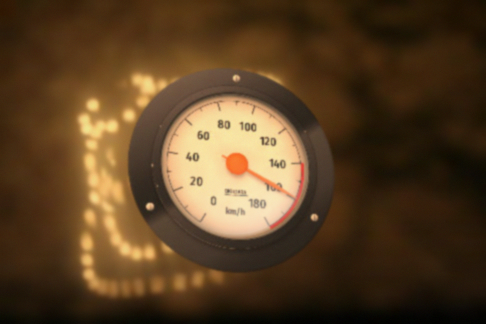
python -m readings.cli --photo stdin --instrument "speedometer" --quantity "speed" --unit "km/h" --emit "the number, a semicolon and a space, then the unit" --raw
160; km/h
